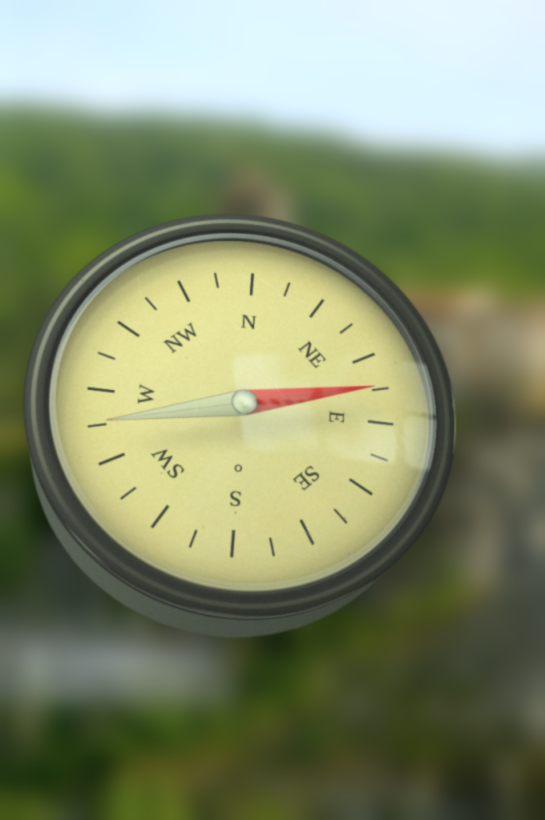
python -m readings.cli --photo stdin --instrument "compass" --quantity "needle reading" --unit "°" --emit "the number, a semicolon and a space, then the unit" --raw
75; °
